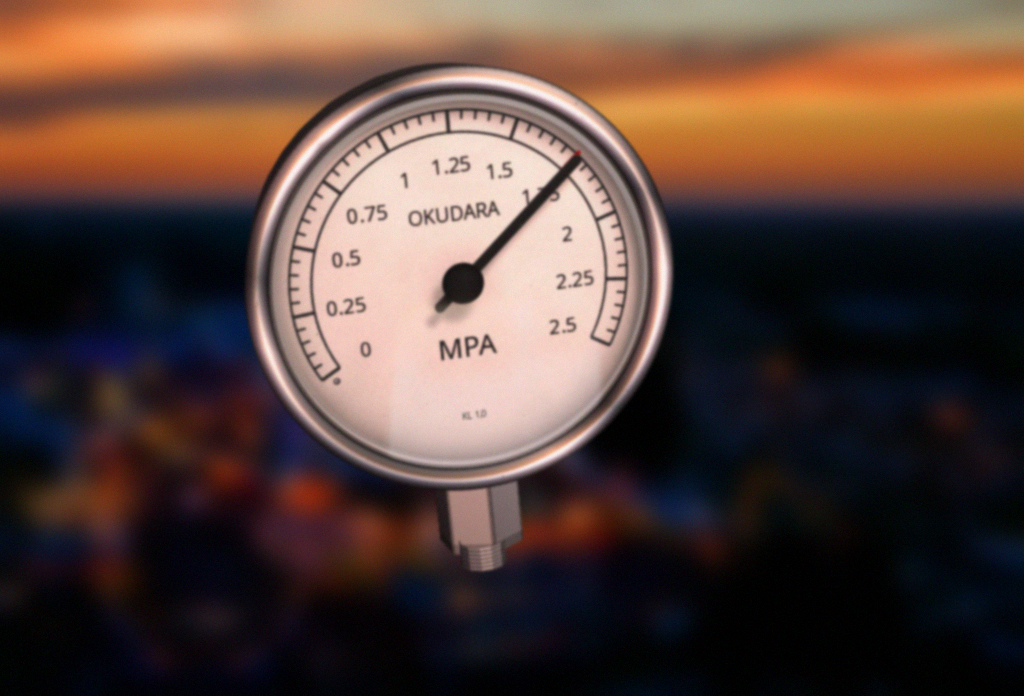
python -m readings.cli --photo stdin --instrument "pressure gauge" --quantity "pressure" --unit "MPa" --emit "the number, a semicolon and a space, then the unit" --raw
1.75; MPa
